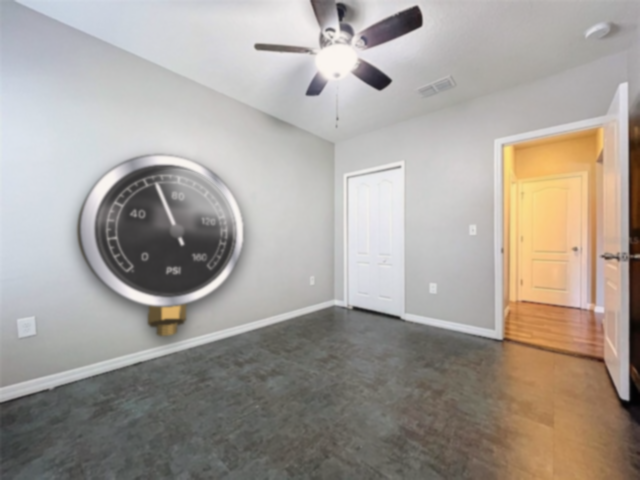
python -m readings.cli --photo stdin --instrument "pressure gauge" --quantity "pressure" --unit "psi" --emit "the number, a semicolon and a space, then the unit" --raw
65; psi
